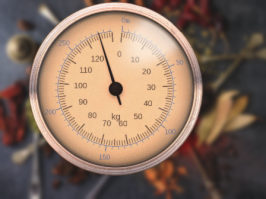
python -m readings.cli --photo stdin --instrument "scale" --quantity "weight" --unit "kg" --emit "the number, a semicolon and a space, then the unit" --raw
125; kg
